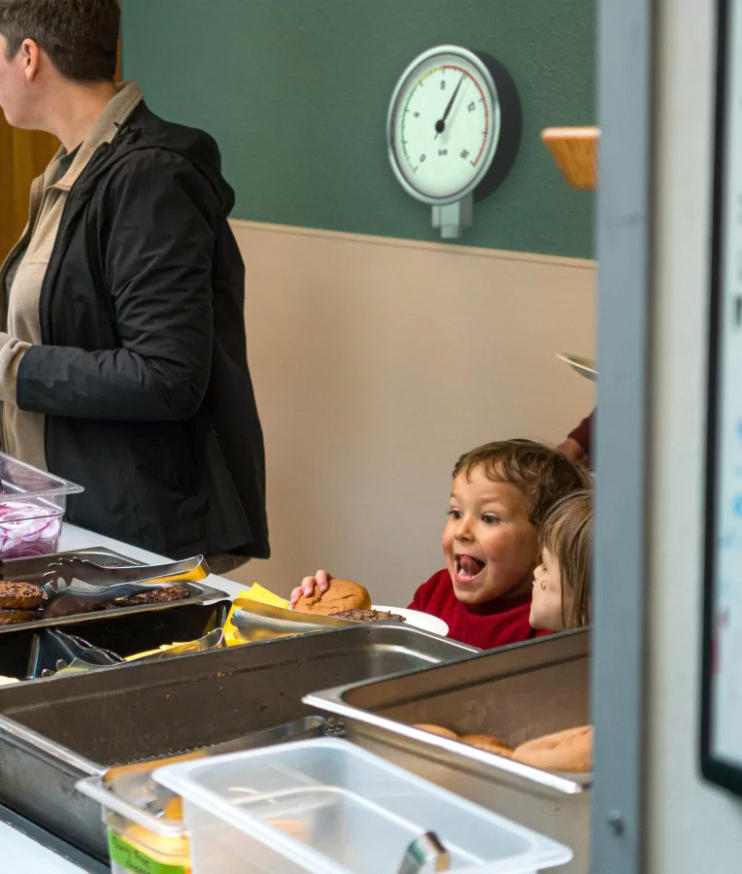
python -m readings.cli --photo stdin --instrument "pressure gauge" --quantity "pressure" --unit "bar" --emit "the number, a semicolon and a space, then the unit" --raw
10; bar
